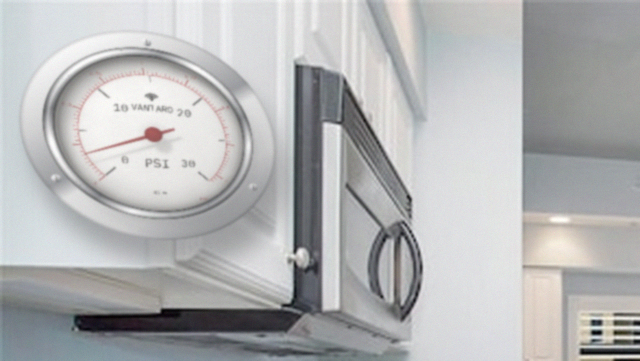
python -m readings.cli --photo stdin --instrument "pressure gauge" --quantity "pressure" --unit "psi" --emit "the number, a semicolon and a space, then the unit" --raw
2.5; psi
